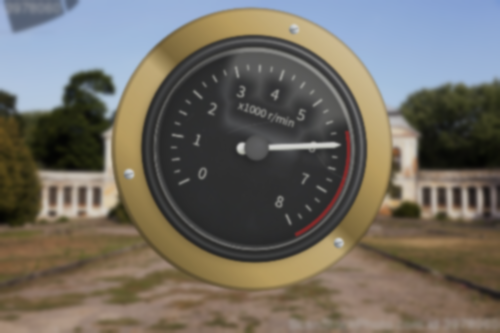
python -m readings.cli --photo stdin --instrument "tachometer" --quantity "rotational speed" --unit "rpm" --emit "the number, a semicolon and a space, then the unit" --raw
6000; rpm
